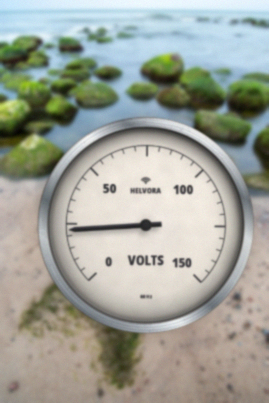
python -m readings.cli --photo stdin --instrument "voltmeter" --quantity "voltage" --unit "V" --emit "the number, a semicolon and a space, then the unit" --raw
22.5; V
